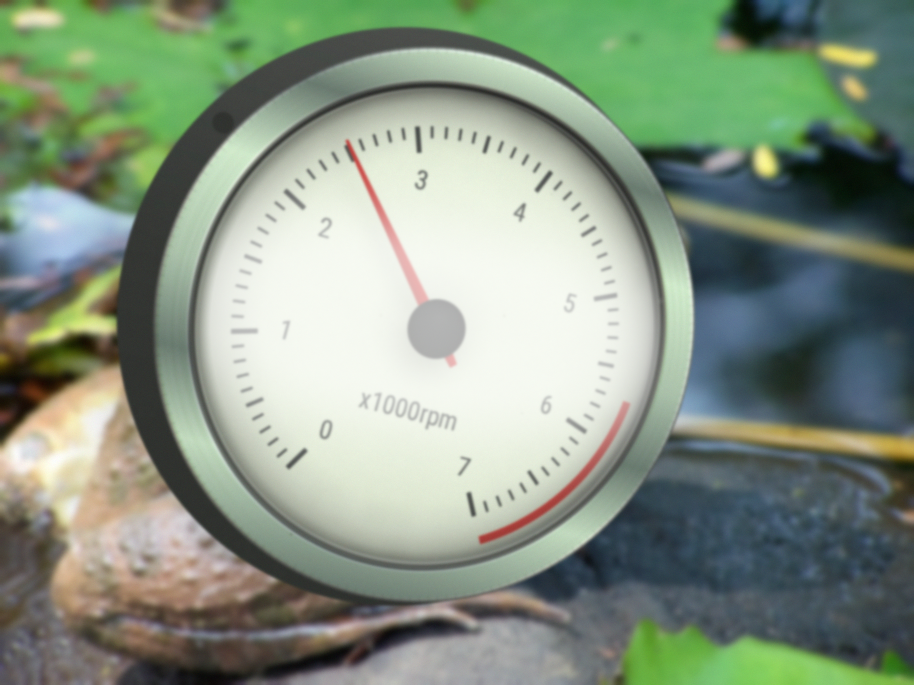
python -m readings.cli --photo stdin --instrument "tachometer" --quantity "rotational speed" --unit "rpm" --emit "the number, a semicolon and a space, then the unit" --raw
2500; rpm
